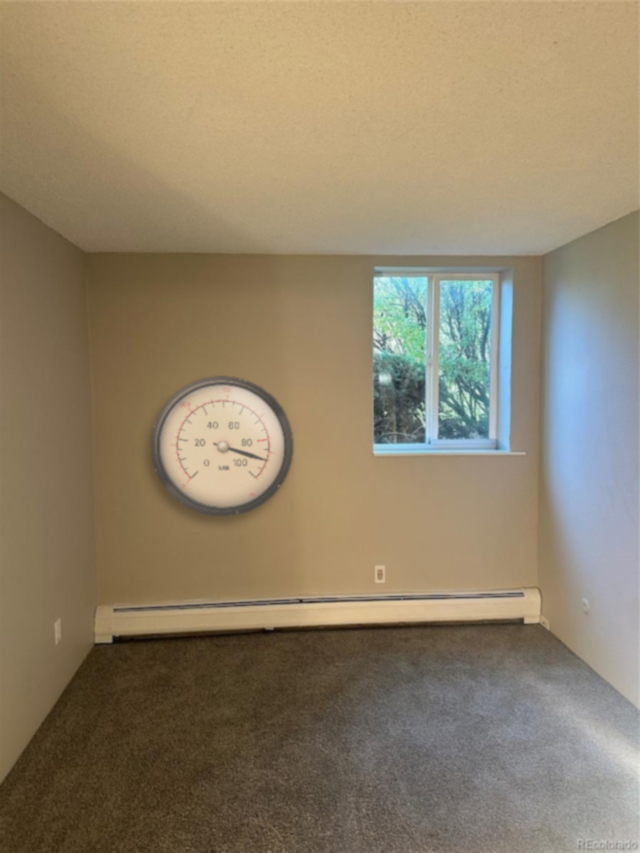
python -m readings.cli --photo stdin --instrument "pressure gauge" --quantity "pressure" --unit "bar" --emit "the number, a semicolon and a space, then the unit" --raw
90; bar
